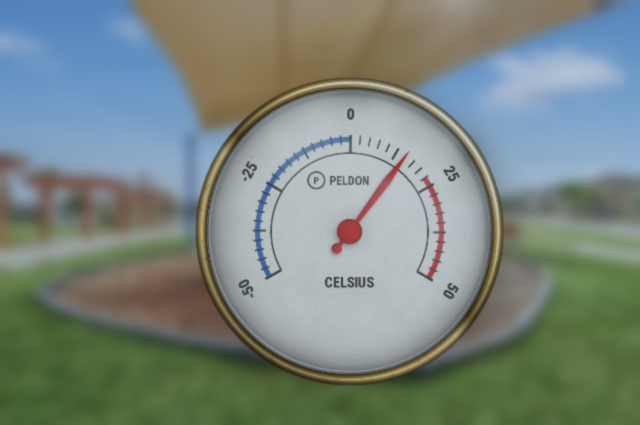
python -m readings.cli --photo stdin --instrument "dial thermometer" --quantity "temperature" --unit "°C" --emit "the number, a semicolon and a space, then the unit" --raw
15; °C
